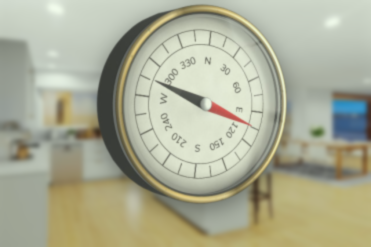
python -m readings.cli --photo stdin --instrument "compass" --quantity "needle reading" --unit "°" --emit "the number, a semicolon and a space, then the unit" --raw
105; °
